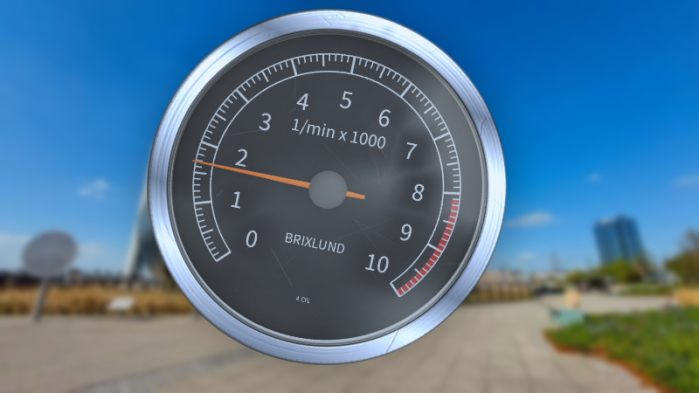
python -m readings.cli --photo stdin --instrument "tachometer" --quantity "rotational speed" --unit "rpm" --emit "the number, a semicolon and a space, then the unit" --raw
1700; rpm
